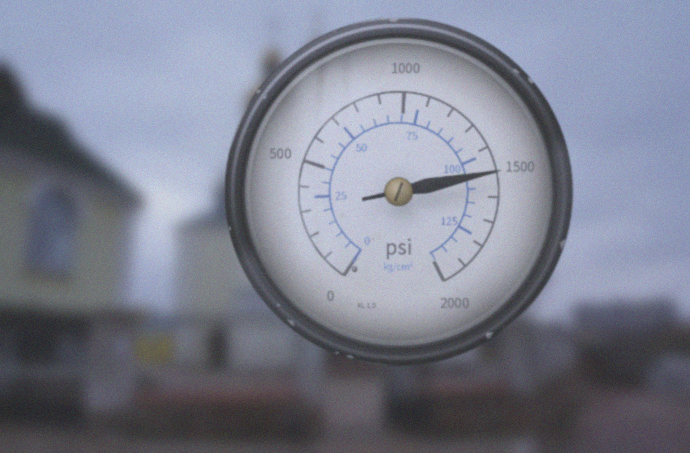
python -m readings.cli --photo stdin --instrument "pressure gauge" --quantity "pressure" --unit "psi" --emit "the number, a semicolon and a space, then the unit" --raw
1500; psi
